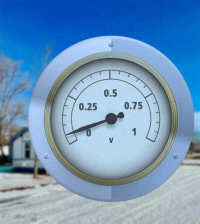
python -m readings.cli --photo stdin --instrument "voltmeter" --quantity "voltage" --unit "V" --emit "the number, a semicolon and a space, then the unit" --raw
0.05; V
